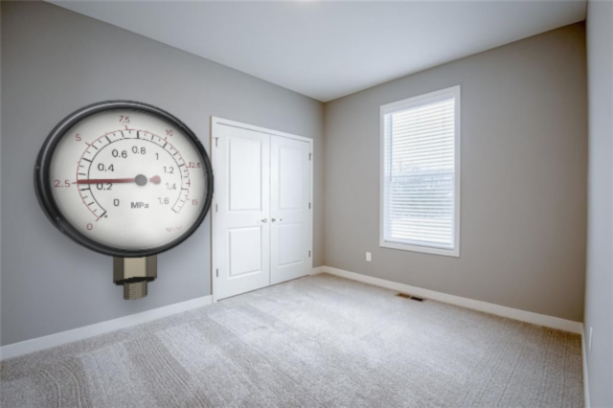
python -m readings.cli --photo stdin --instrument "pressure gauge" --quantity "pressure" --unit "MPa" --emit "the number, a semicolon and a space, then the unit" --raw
0.25; MPa
